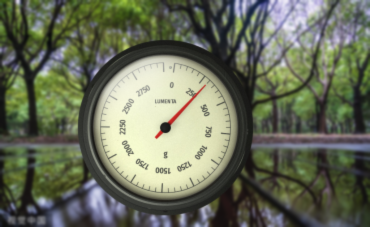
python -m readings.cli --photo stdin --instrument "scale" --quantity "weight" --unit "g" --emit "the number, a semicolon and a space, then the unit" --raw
300; g
